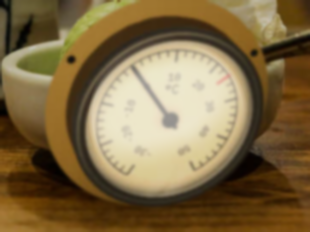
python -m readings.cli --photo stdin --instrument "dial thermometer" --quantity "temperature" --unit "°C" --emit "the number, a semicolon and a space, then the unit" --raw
0; °C
